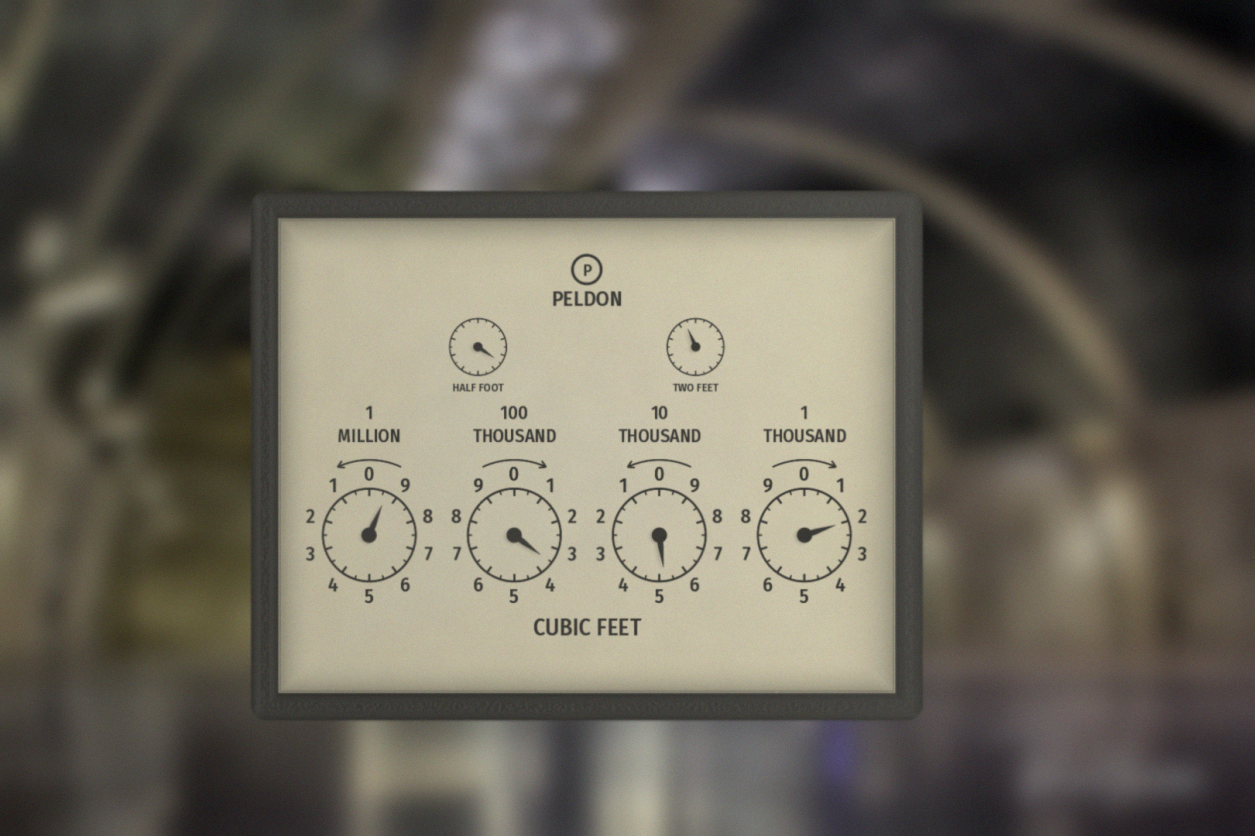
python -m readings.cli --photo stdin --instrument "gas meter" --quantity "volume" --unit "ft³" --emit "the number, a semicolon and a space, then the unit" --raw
935200; ft³
